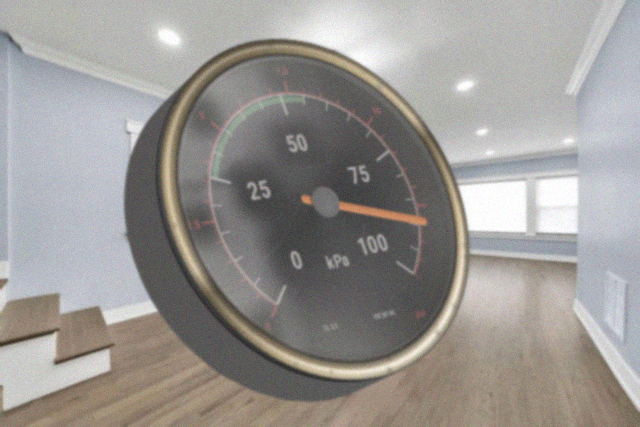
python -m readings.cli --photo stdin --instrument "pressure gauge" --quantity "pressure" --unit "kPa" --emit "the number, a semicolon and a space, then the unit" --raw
90; kPa
